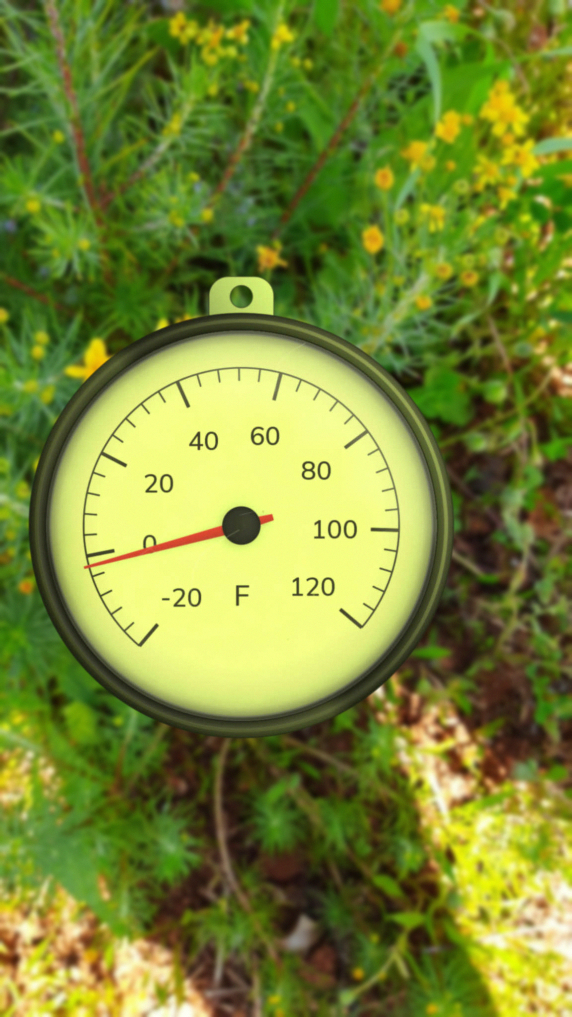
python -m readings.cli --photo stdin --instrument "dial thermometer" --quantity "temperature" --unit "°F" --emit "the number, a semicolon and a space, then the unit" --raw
-2; °F
